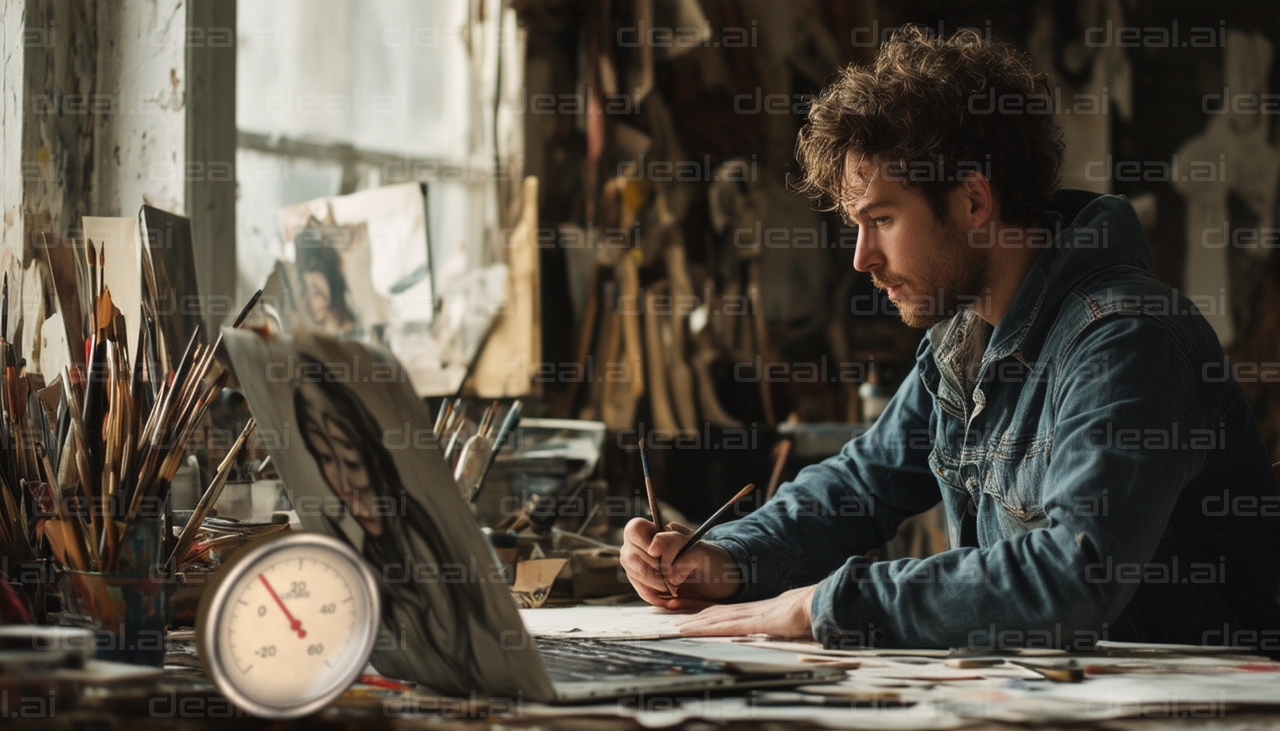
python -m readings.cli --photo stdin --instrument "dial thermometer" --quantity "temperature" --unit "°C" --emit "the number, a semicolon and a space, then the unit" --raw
8; °C
